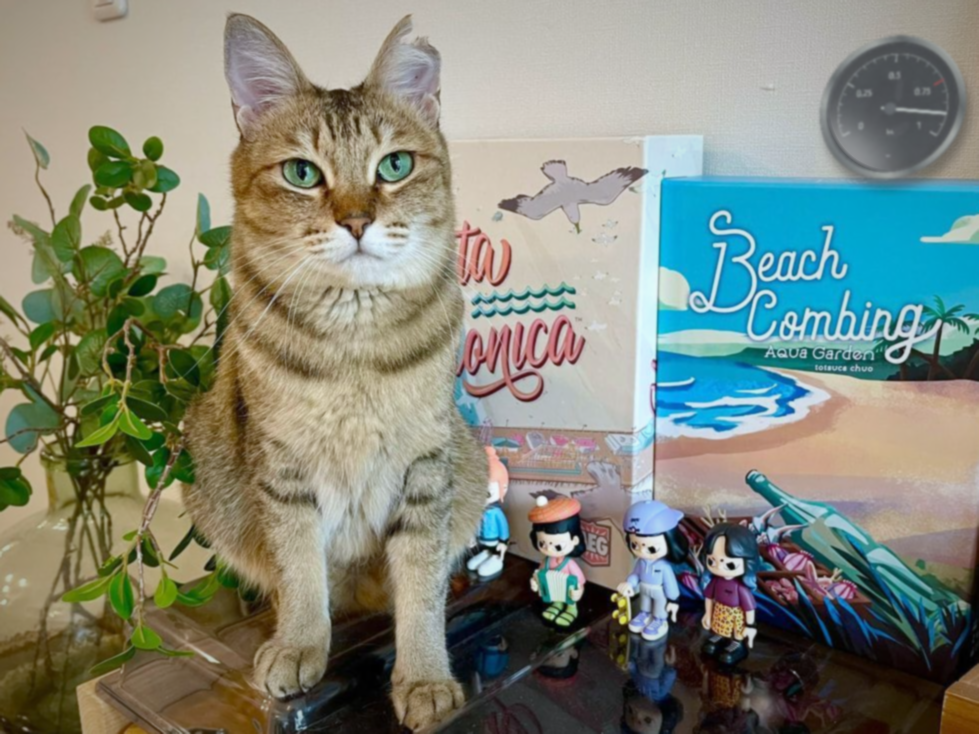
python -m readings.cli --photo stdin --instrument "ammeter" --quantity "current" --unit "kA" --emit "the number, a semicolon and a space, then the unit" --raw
0.9; kA
